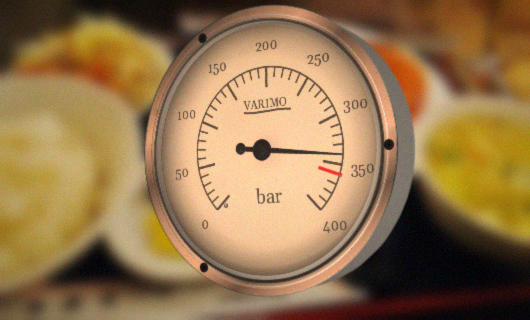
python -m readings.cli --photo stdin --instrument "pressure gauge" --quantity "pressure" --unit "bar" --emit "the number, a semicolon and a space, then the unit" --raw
340; bar
